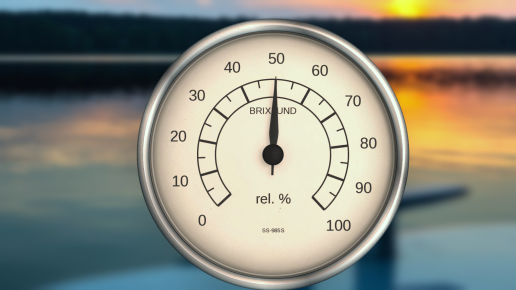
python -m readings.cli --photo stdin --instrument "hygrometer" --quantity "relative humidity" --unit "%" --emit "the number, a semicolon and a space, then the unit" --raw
50; %
